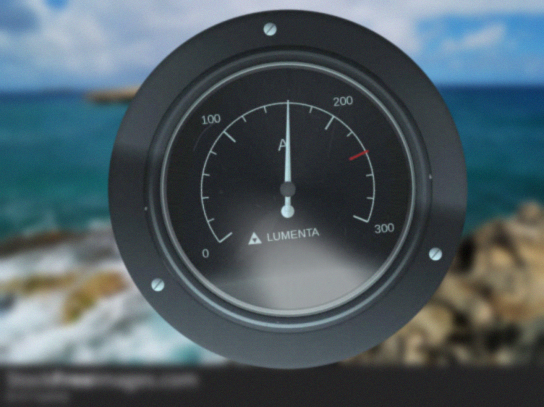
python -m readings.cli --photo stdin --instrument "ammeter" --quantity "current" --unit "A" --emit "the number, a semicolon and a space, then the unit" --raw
160; A
